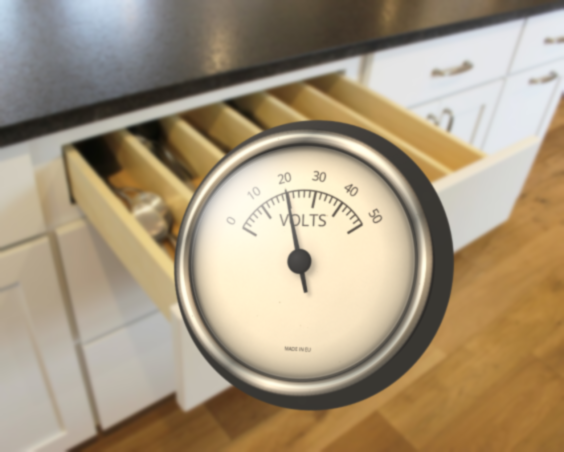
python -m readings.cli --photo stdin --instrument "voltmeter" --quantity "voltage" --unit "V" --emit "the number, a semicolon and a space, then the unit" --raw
20; V
